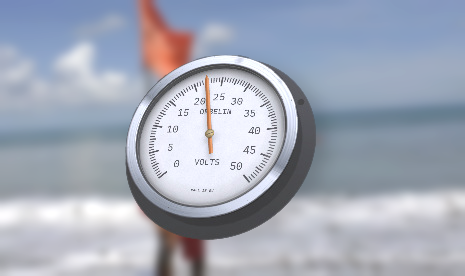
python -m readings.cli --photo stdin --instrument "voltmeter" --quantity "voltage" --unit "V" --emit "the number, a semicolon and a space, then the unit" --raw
22.5; V
